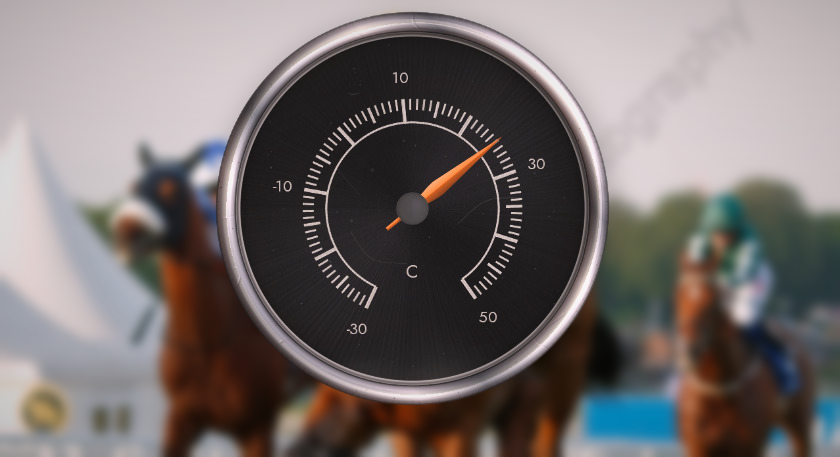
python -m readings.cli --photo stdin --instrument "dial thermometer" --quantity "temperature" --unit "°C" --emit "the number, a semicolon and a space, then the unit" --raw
25; °C
